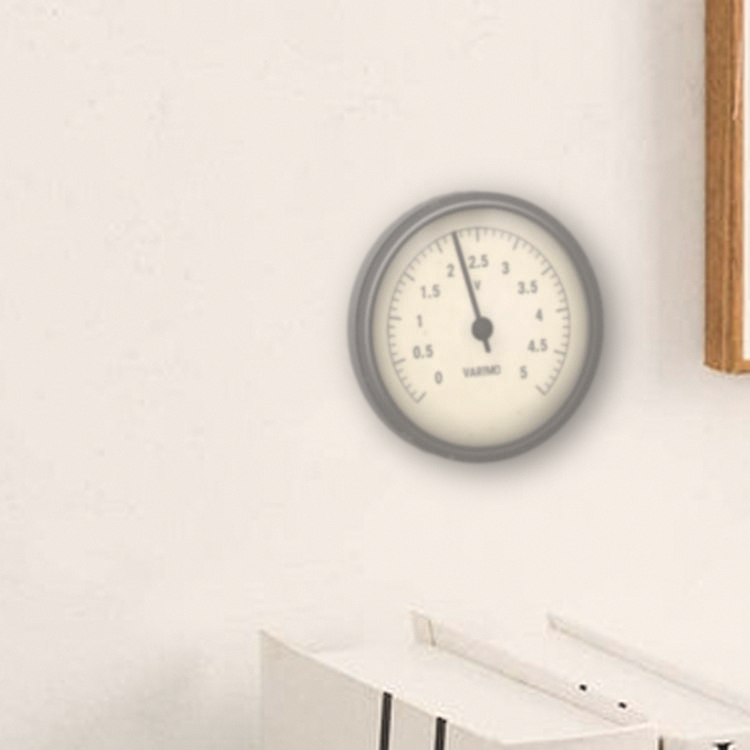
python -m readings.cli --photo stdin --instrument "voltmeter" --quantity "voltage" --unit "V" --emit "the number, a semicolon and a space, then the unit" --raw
2.2; V
